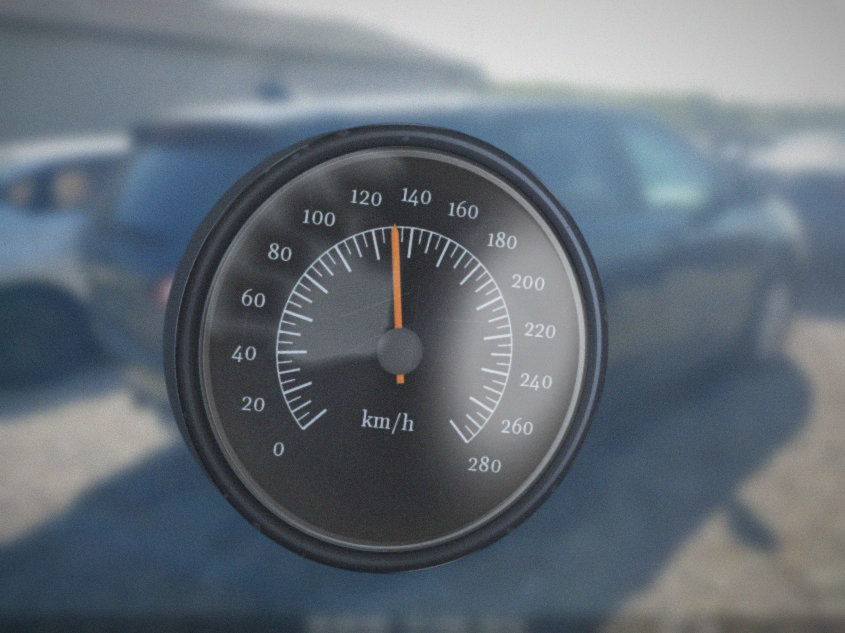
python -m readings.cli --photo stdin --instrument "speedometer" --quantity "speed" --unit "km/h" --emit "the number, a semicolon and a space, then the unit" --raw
130; km/h
